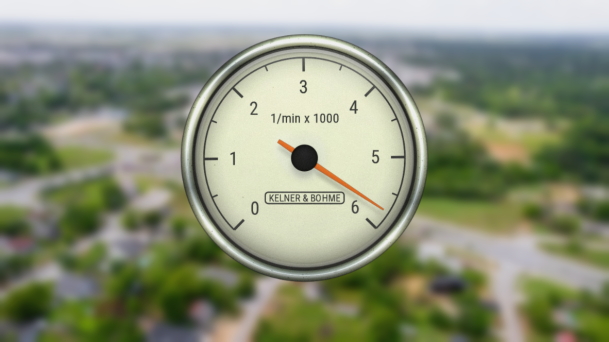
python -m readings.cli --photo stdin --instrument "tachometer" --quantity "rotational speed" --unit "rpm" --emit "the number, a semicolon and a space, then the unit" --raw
5750; rpm
